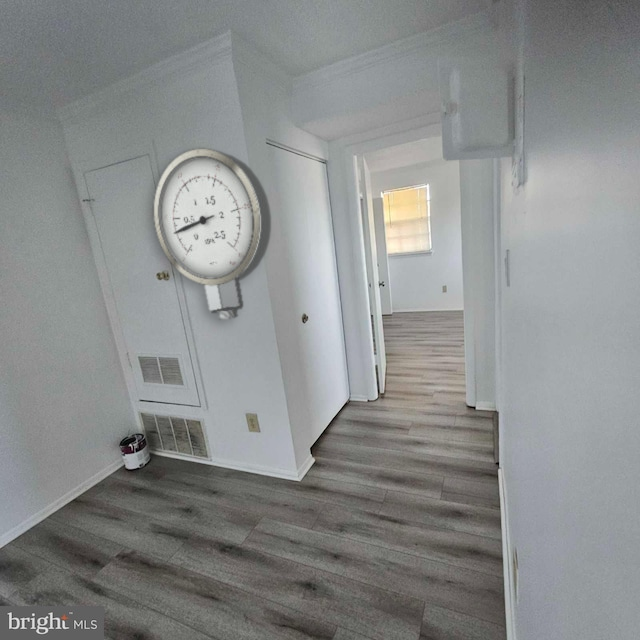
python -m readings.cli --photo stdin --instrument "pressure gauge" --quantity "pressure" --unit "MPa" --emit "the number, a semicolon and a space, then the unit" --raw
0.3; MPa
